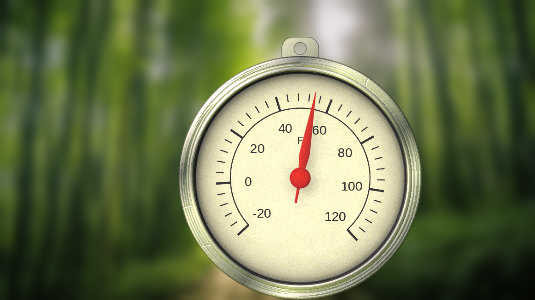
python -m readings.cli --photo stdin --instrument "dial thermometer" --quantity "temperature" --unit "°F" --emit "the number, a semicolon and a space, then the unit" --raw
54; °F
